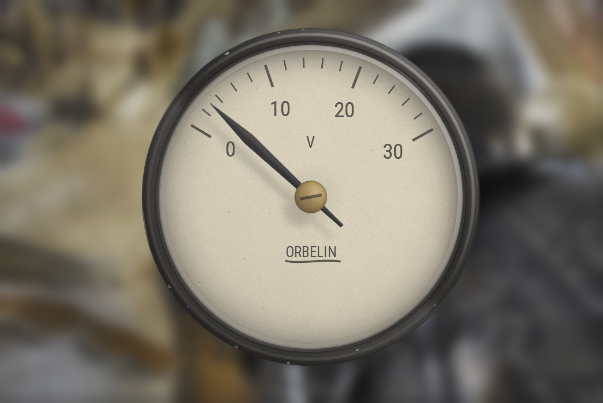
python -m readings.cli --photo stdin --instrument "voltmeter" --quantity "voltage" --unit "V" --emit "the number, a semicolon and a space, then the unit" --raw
3; V
